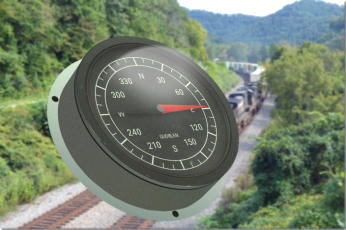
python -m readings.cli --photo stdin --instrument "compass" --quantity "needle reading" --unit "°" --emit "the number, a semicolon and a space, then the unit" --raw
90; °
